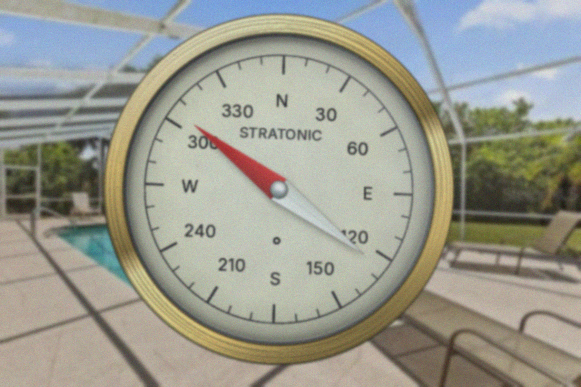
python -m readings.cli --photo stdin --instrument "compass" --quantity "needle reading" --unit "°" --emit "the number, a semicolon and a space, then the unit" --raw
305; °
